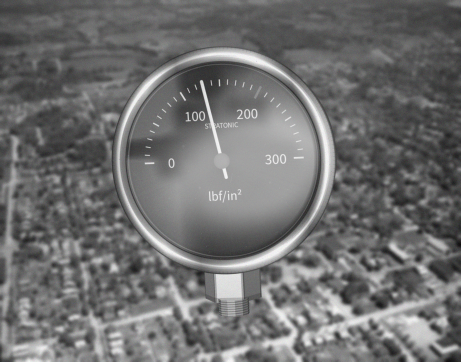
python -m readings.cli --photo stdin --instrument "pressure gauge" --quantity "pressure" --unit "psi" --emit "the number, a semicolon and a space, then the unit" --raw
130; psi
